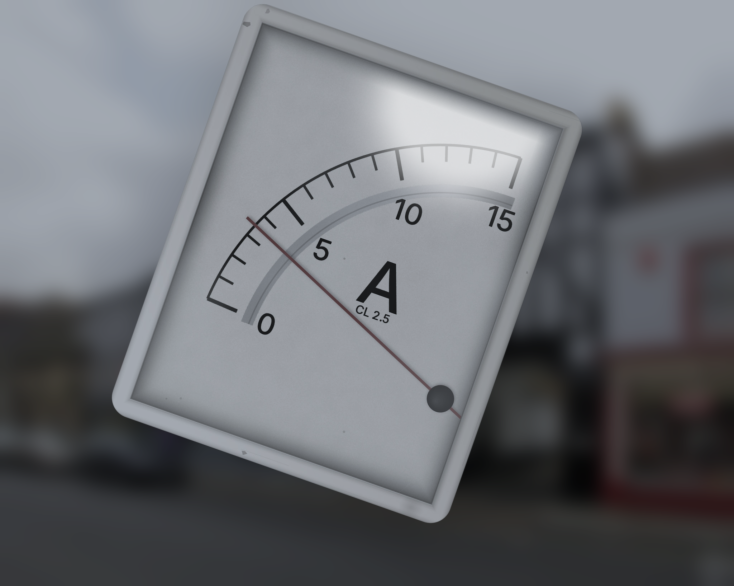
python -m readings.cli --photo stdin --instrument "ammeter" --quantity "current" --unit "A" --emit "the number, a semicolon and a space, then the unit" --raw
3.5; A
